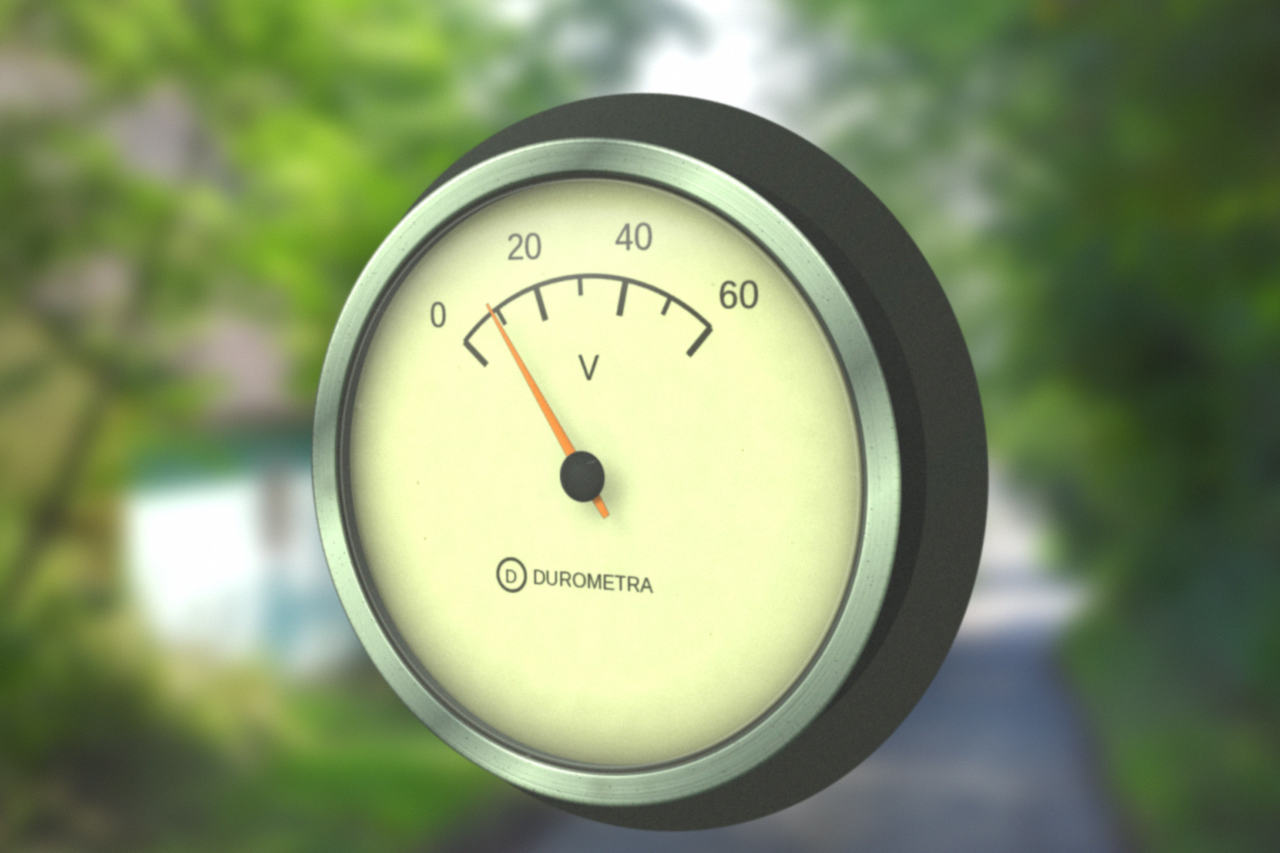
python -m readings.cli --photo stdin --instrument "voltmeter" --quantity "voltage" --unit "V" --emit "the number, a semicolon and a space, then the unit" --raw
10; V
